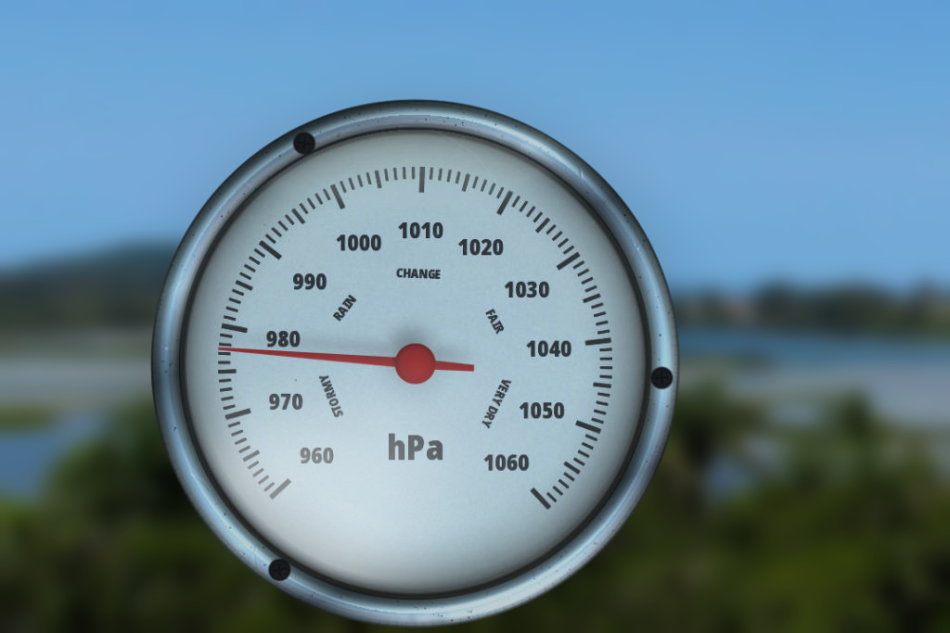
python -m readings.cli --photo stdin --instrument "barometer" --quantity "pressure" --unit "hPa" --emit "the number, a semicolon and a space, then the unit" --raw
977.5; hPa
